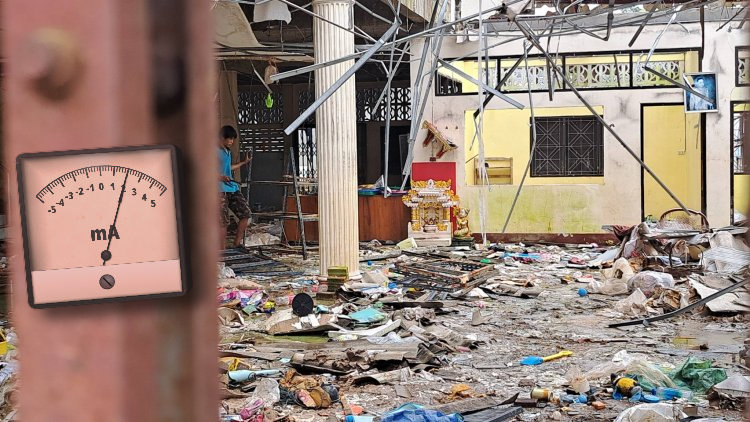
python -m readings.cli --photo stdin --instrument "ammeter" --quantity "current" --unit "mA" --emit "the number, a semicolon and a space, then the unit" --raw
2; mA
